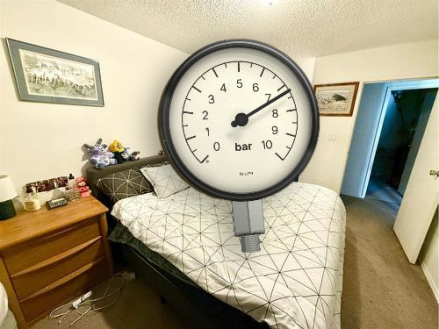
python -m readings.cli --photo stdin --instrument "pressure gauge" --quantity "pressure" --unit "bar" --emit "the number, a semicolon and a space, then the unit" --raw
7.25; bar
